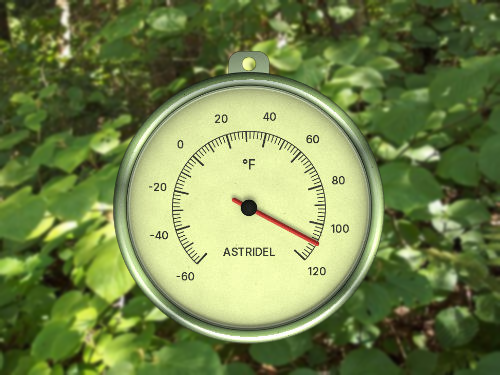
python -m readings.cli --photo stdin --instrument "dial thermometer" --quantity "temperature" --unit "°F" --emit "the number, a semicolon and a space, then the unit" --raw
110; °F
